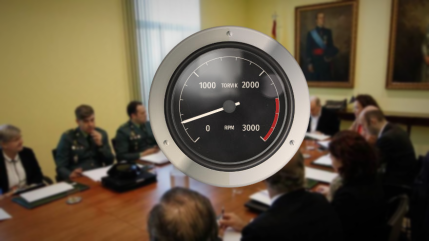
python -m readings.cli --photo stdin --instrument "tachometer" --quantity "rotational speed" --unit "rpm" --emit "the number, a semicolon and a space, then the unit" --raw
300; rpm
